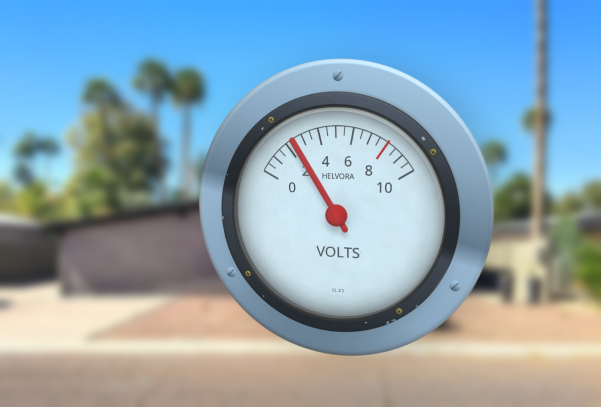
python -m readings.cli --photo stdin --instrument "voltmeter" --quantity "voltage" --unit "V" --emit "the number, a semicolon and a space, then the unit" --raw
2.5; V
